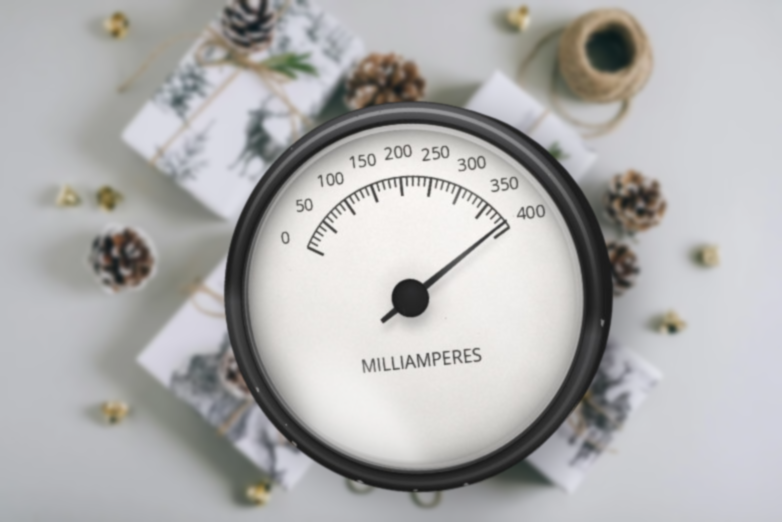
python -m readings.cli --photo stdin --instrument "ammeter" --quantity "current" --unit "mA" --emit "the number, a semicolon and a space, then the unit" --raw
390; mA
